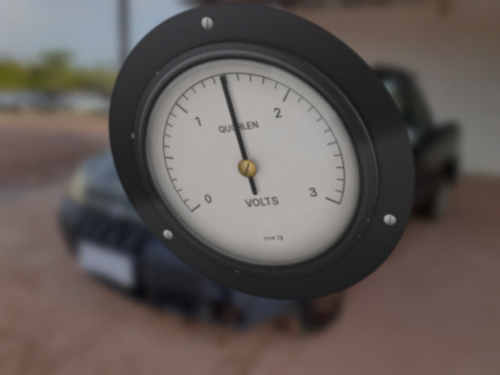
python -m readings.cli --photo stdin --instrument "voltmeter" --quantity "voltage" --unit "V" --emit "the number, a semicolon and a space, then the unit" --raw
1.5; V
